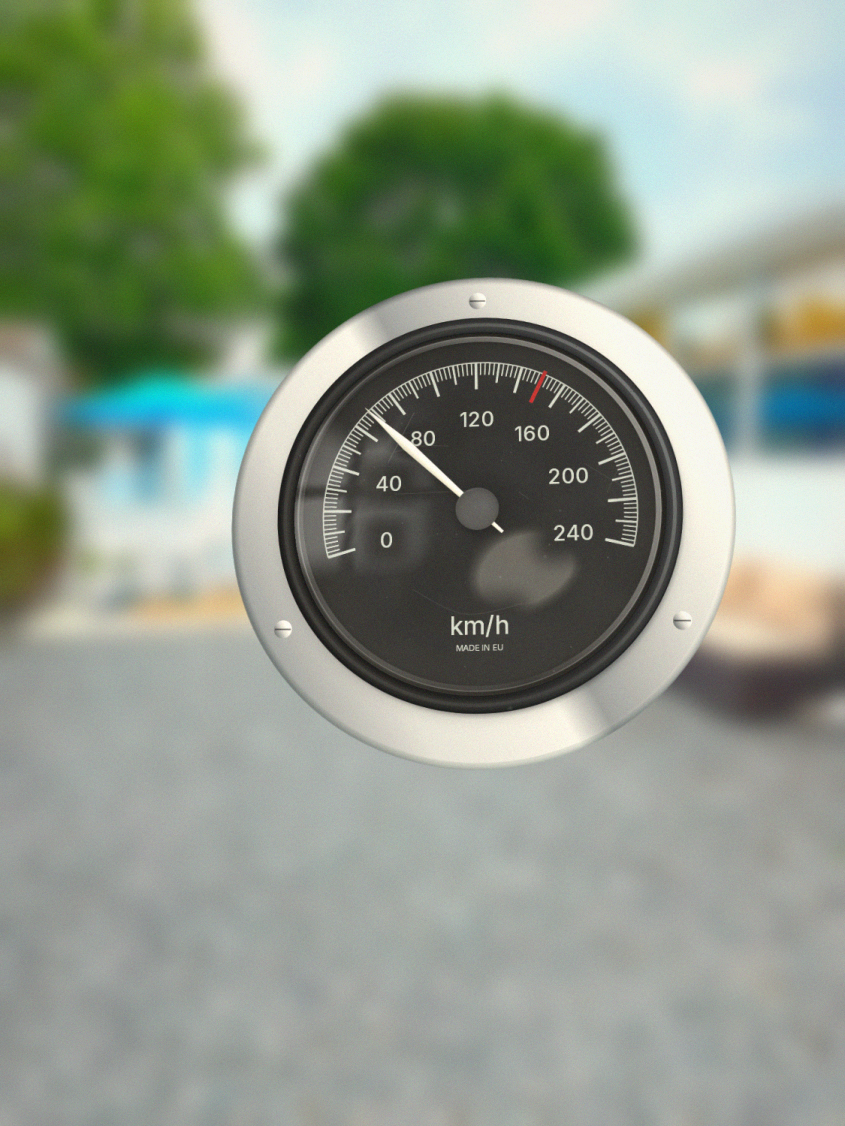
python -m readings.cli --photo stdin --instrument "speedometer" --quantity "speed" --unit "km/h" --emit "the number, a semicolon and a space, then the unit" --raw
68; km/h
